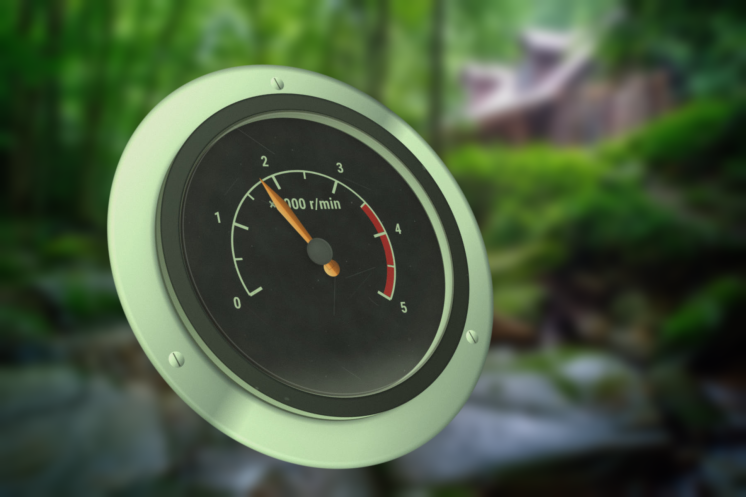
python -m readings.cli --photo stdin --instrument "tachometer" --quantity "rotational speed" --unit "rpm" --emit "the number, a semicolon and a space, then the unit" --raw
1750; rpm
